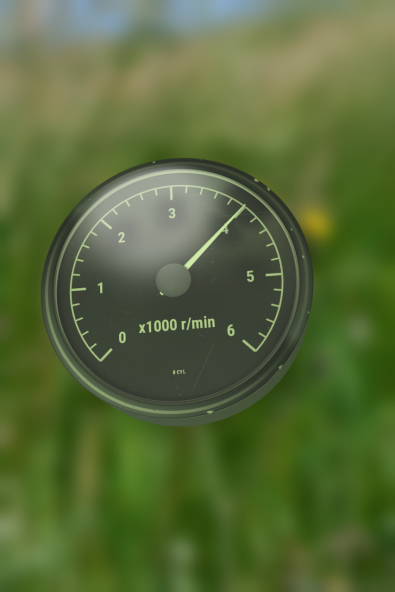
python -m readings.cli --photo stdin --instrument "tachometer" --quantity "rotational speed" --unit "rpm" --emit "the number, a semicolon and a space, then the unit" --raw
4000; rpm
